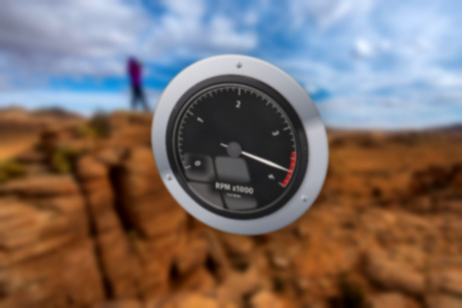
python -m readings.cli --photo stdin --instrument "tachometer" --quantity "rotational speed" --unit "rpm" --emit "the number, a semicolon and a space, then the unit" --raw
3700; rpm
